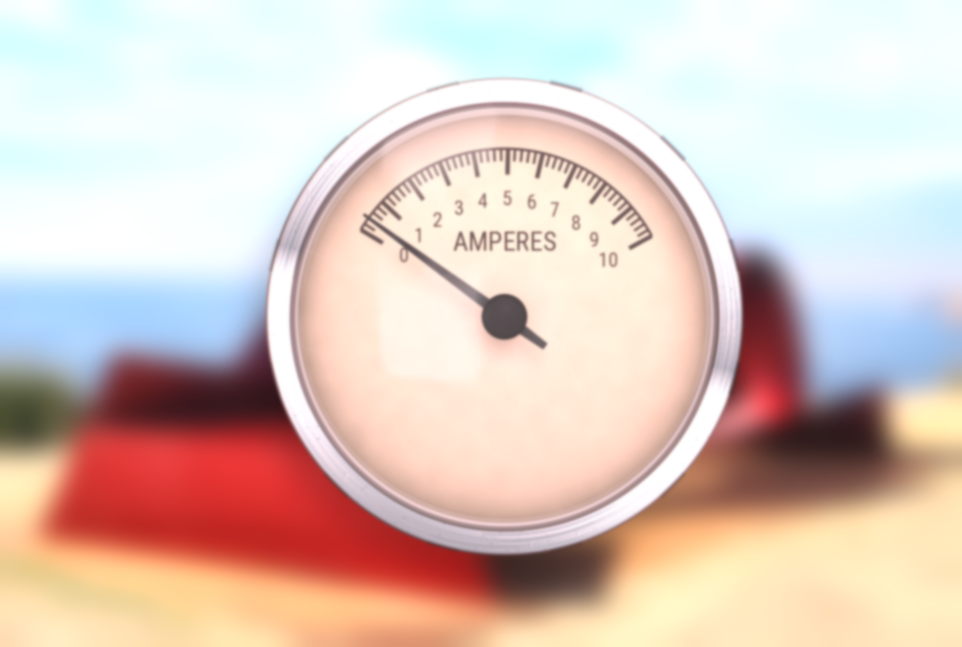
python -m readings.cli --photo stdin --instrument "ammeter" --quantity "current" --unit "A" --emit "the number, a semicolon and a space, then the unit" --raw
0.4; A
